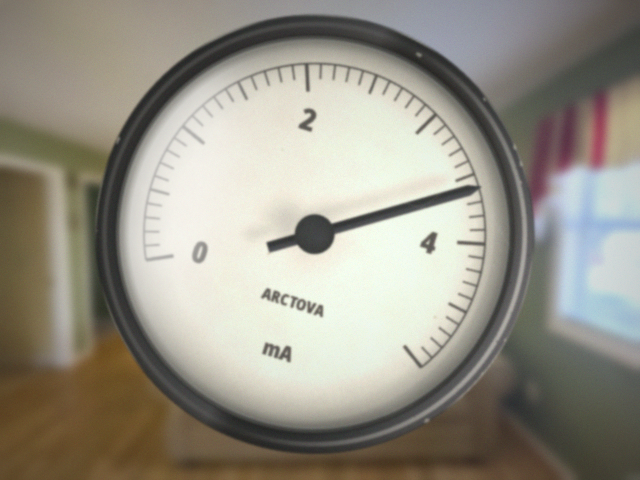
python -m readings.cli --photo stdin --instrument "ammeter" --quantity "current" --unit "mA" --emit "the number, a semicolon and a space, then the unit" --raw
3.6; mA
